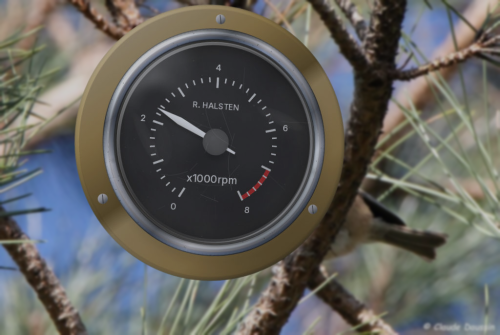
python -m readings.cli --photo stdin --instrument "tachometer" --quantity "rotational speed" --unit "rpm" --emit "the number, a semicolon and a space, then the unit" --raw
2300; rpm
